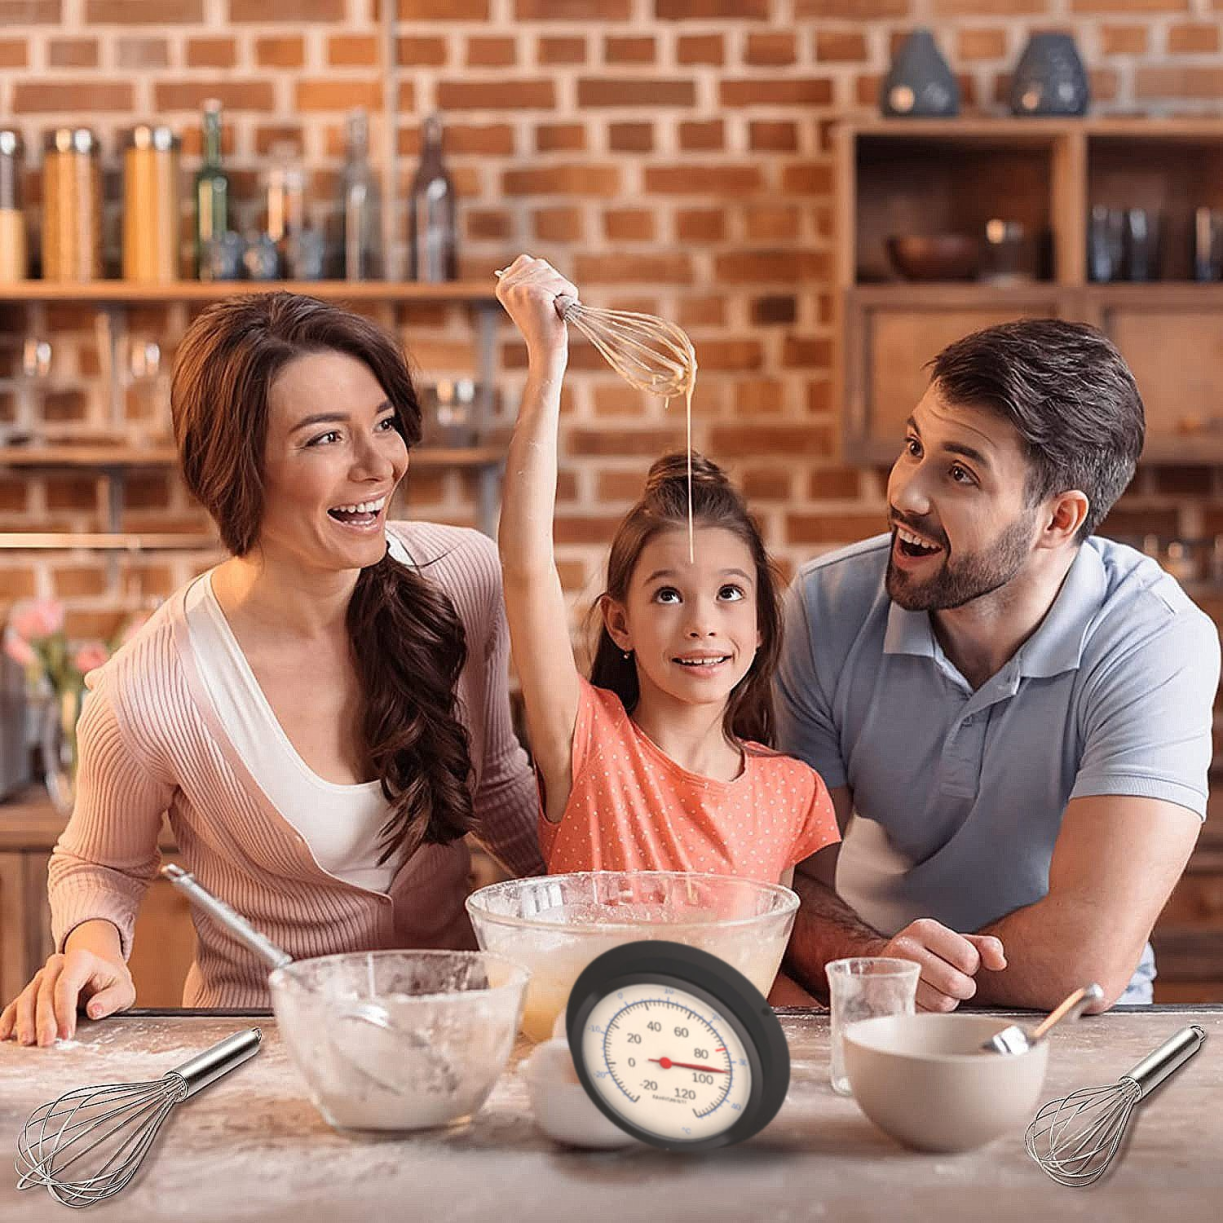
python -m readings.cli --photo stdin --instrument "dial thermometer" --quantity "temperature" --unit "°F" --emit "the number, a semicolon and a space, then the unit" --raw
90; °F
